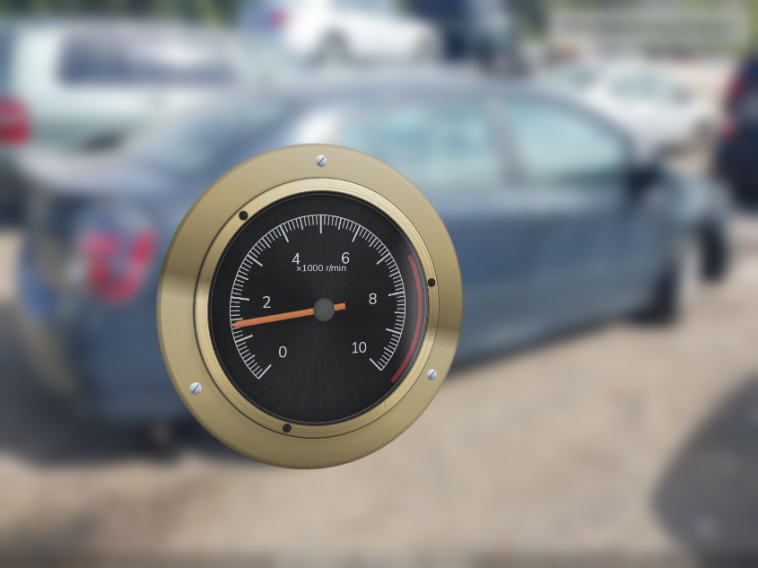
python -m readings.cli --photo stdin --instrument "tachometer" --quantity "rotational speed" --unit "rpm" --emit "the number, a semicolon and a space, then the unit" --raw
1400; rpm
